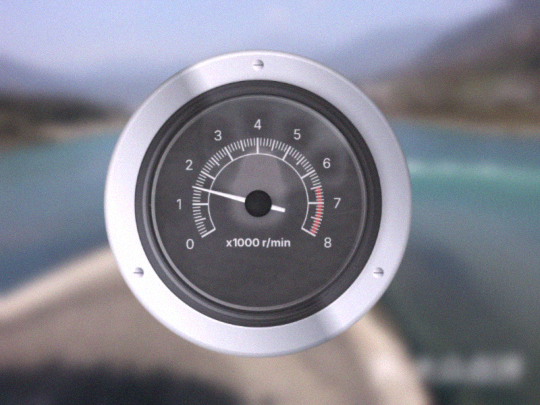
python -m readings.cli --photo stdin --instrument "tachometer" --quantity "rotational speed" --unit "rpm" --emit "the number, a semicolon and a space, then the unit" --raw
1500; rpm
